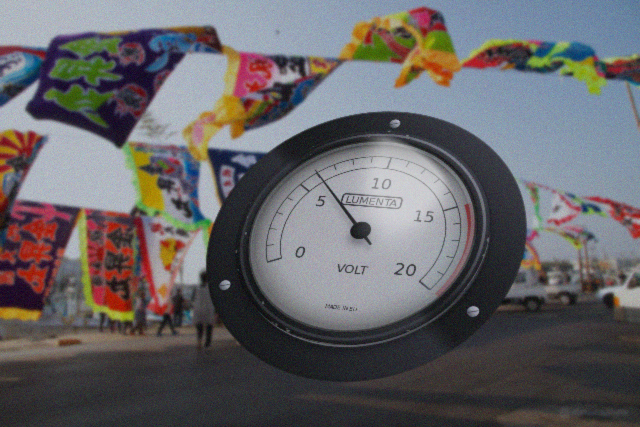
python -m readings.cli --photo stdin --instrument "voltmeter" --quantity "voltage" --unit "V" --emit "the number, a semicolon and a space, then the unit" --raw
6; V
